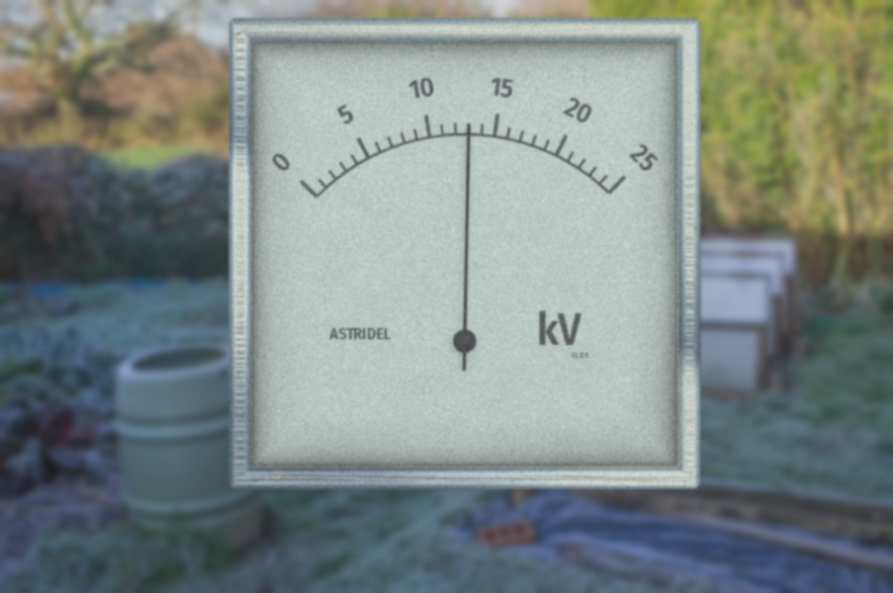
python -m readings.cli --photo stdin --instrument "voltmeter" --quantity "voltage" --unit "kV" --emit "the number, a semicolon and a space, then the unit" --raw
13; kV
